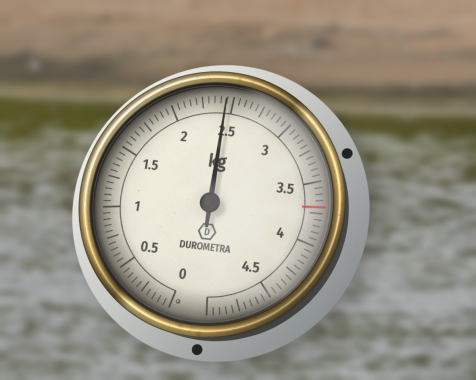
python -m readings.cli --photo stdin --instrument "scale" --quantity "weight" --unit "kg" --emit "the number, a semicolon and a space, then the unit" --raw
2.45; kg
